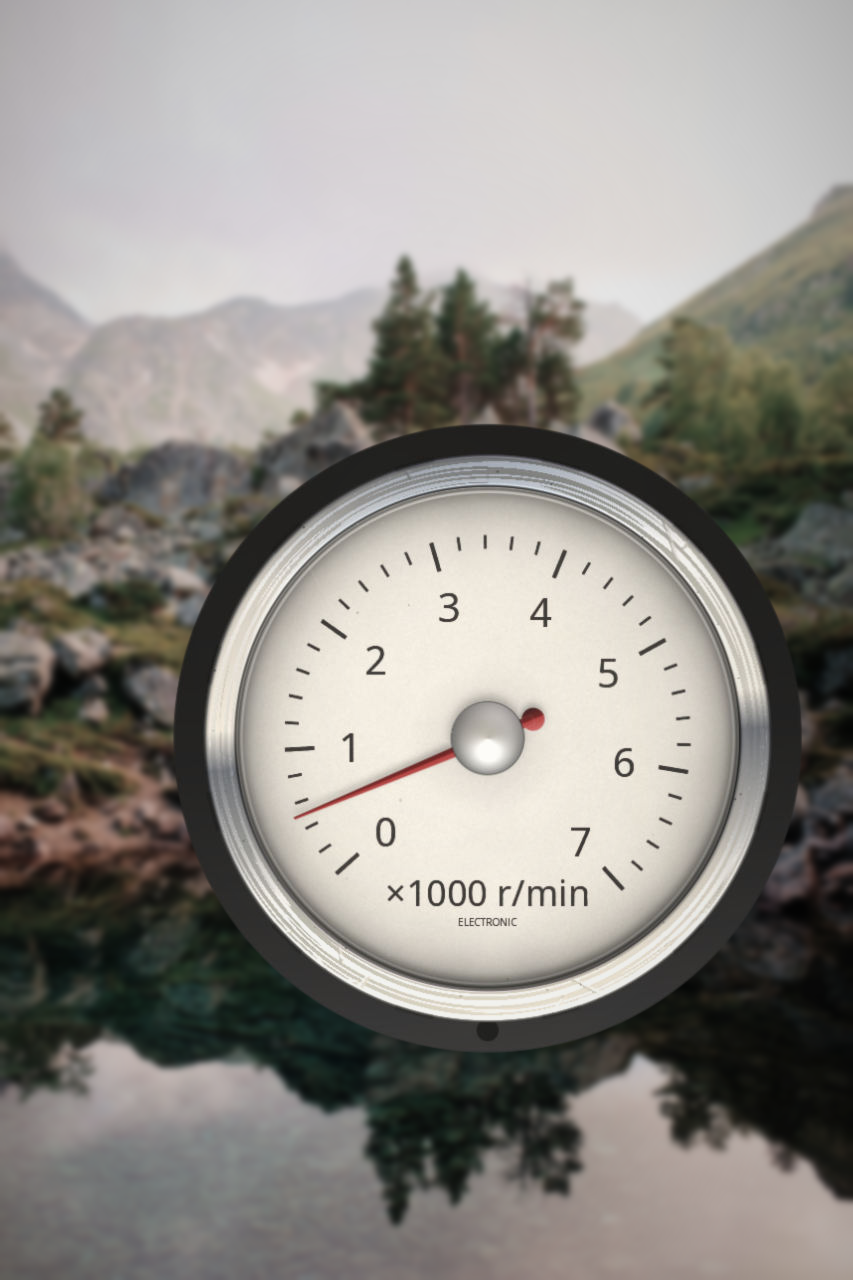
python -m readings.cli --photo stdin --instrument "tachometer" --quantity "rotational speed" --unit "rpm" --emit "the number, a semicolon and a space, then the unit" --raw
500; rpm
